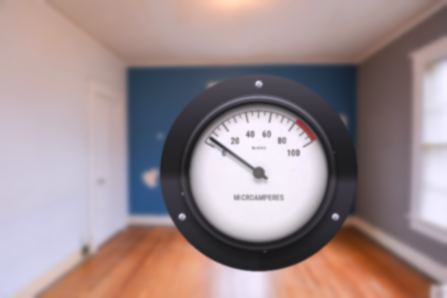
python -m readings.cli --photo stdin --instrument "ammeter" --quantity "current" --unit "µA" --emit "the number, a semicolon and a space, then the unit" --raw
5; µA
